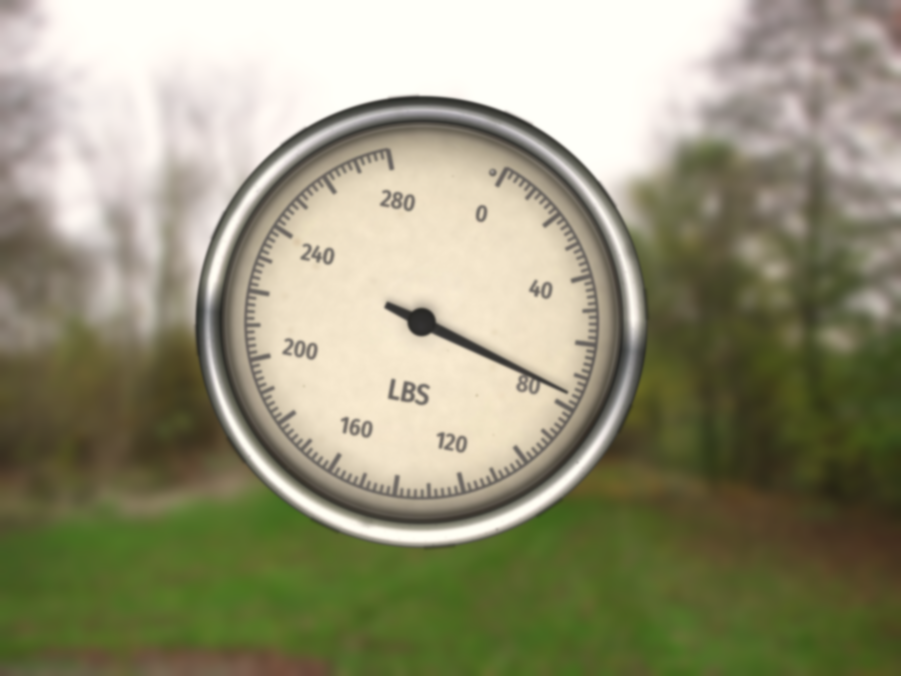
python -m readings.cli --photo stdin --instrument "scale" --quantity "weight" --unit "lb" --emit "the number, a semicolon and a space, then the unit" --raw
76; lb
